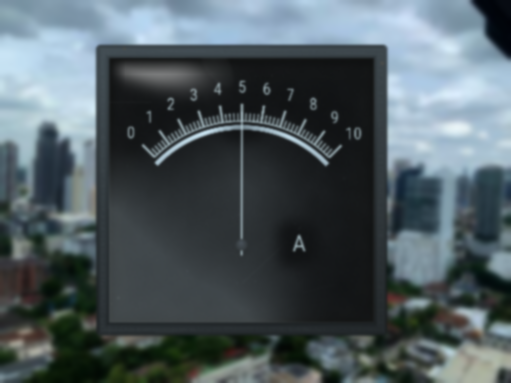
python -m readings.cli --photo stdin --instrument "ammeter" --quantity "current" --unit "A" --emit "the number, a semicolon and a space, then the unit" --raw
5; A
